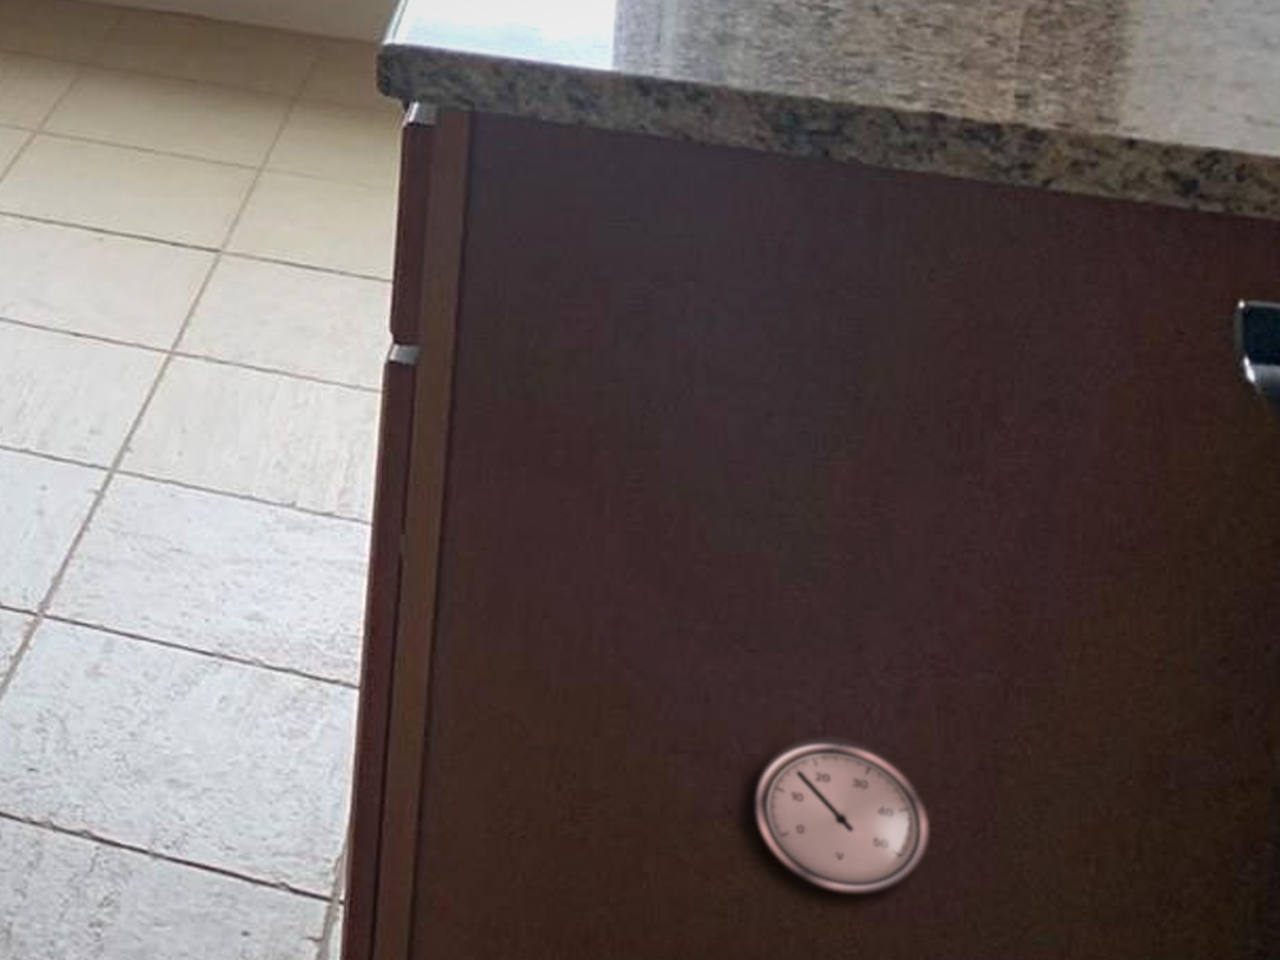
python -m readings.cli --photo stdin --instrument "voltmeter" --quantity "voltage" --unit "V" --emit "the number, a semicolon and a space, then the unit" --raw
16; V
